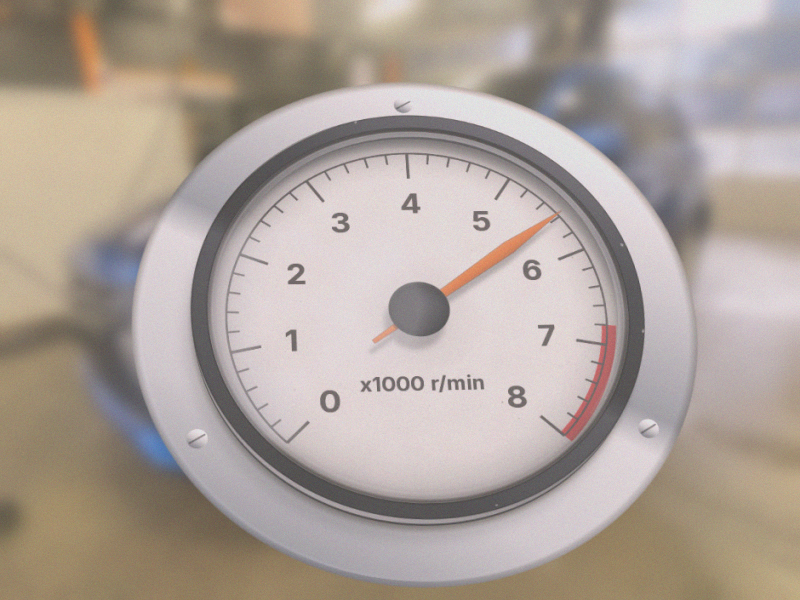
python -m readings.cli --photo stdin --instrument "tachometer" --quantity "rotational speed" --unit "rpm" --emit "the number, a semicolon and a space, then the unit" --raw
5600; rpm
